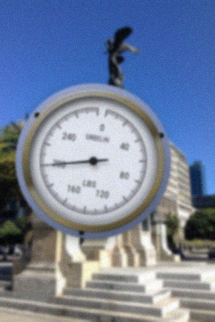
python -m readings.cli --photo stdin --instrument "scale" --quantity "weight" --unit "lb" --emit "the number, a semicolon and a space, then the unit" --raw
200; lb
